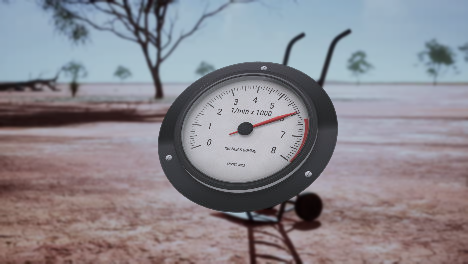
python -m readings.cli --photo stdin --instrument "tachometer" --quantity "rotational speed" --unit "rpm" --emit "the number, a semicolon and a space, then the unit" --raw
6000; rpm
